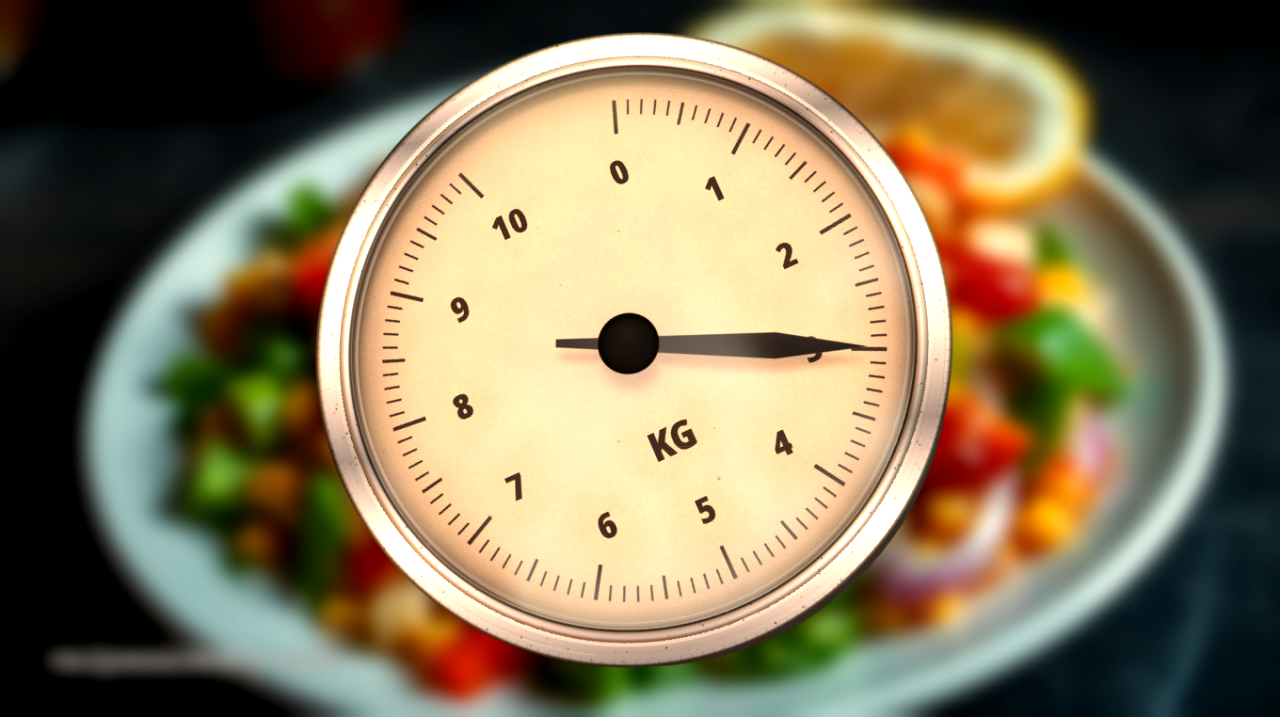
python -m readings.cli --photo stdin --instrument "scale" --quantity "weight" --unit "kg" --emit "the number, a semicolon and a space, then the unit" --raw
3; kg
